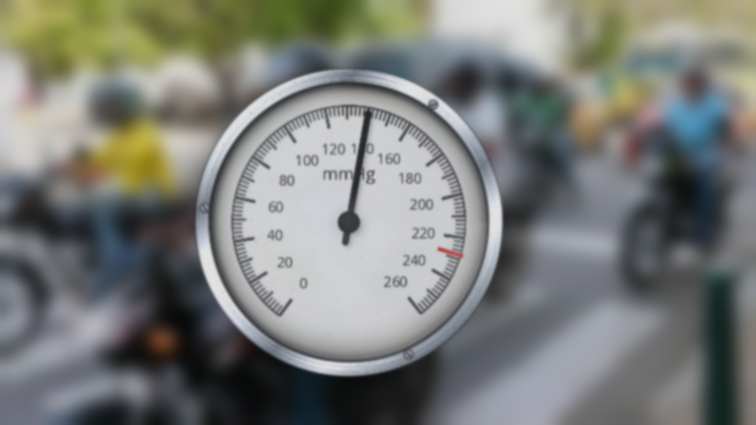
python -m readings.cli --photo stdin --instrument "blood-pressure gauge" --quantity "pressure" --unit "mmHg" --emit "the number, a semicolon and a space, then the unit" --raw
140; mmHg
